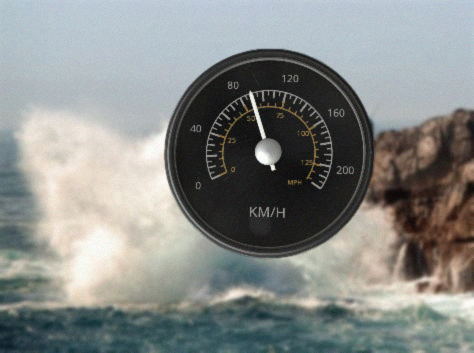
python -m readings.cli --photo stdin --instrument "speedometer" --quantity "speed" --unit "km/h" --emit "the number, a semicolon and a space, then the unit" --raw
90; km/h
